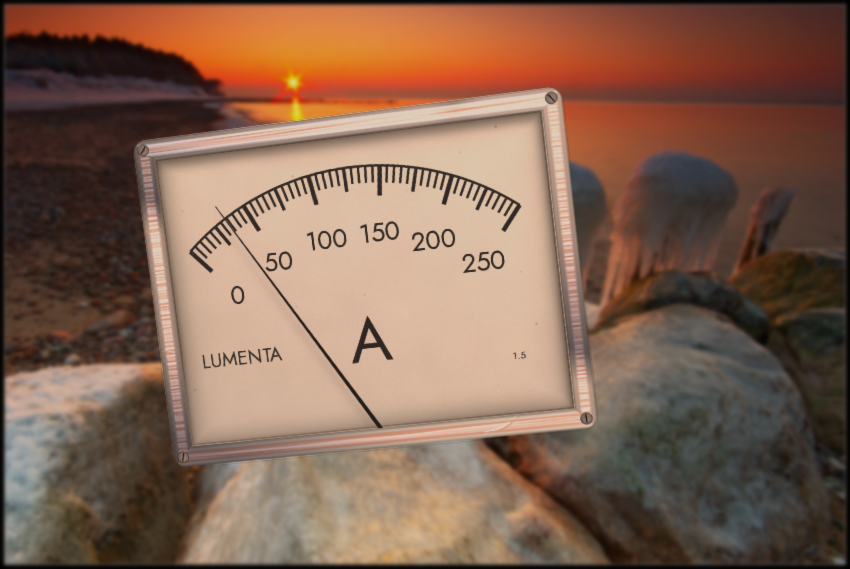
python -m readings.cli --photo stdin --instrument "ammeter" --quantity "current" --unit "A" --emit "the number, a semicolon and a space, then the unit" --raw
35; A
